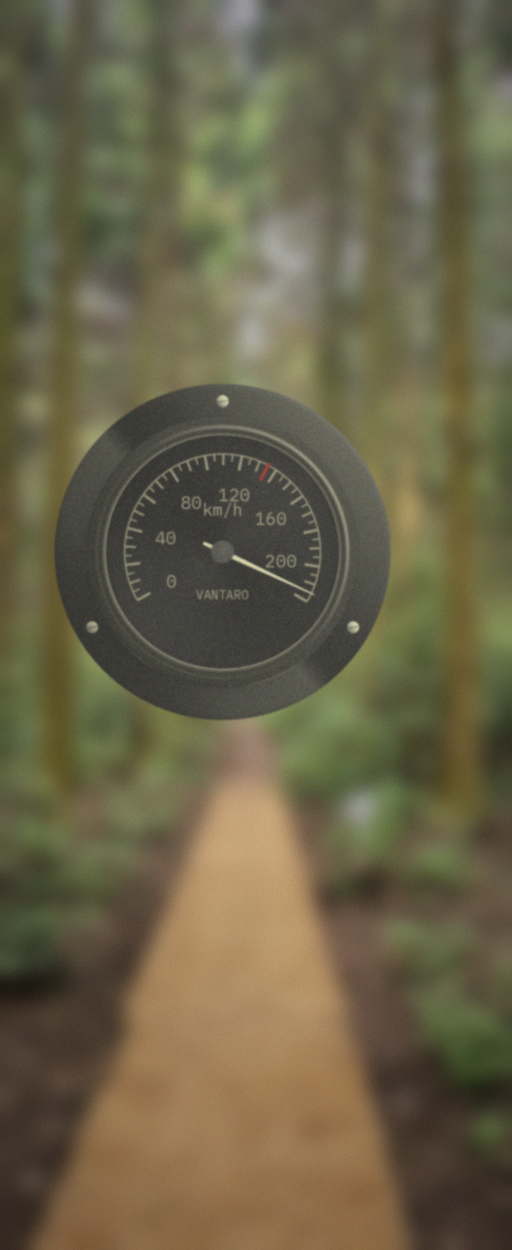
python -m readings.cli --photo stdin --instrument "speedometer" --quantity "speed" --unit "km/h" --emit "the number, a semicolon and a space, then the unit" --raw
215; km/h
